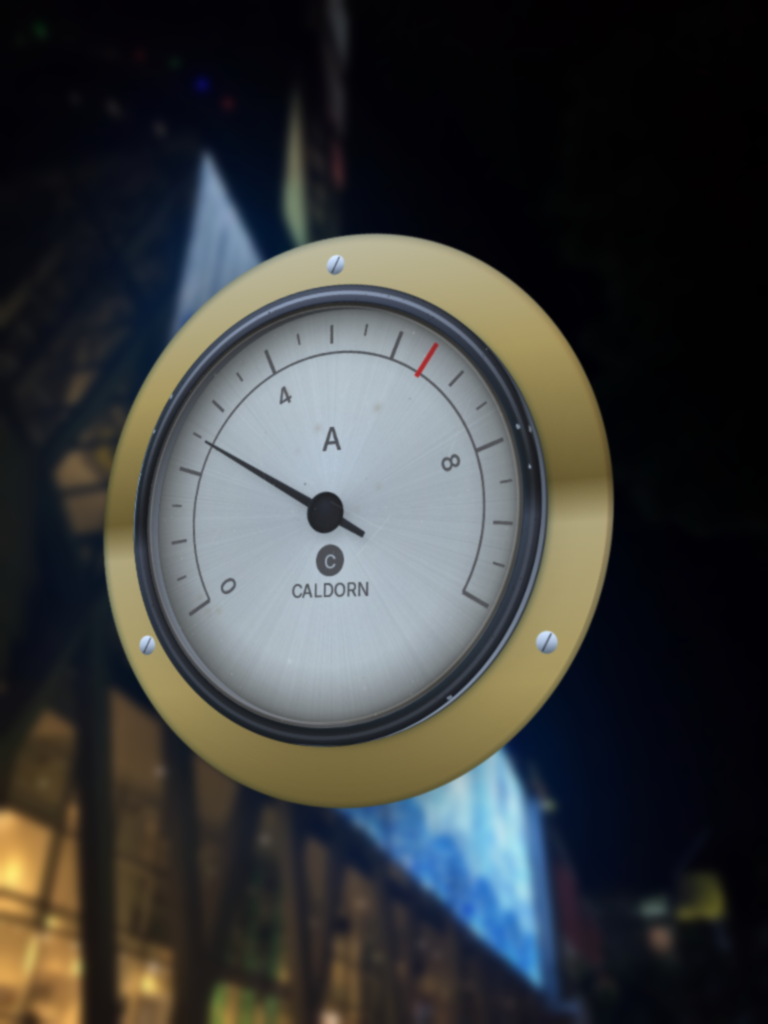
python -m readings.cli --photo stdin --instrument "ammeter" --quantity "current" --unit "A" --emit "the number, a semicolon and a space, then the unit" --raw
2.5; A
